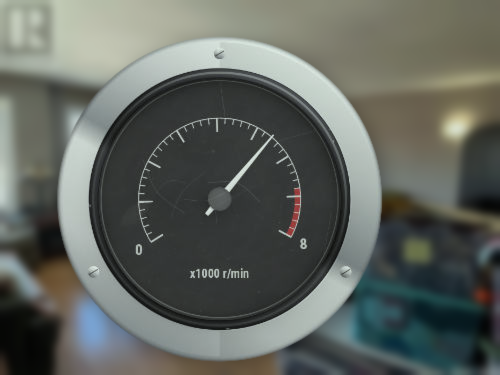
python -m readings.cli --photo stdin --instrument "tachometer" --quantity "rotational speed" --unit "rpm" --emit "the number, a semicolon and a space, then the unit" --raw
5400; rpm
